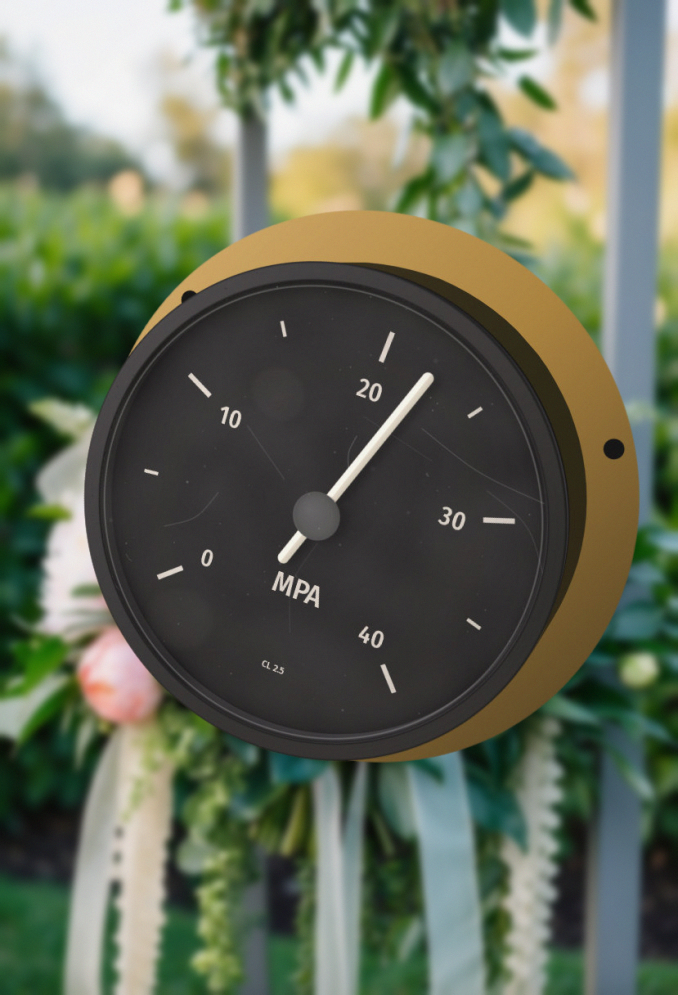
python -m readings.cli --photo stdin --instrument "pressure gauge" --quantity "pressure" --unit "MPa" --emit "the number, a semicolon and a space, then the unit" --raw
22.5; MPa
